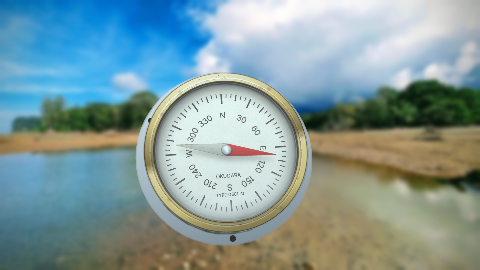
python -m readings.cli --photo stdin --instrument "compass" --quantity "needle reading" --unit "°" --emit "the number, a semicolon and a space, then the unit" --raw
100; °
